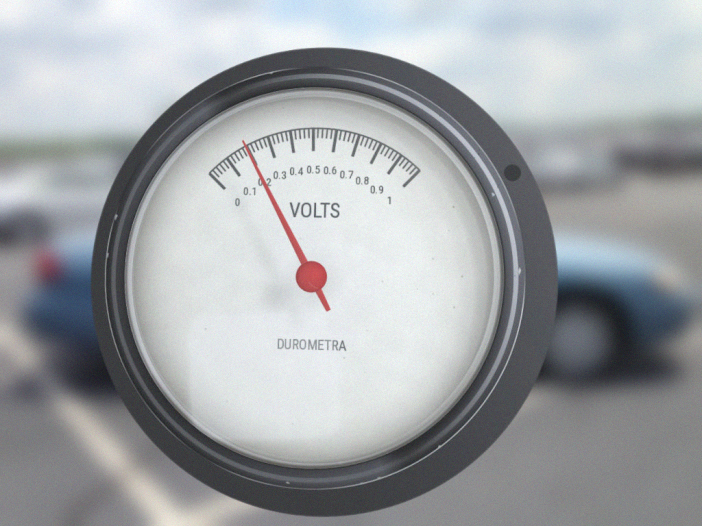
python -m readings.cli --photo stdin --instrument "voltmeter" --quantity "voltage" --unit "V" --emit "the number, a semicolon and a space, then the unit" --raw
0.2; V
